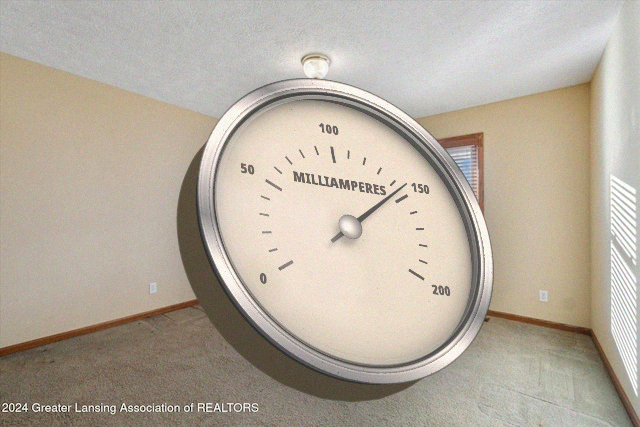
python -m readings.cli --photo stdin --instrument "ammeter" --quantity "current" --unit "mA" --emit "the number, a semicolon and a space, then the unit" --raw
145; mA
